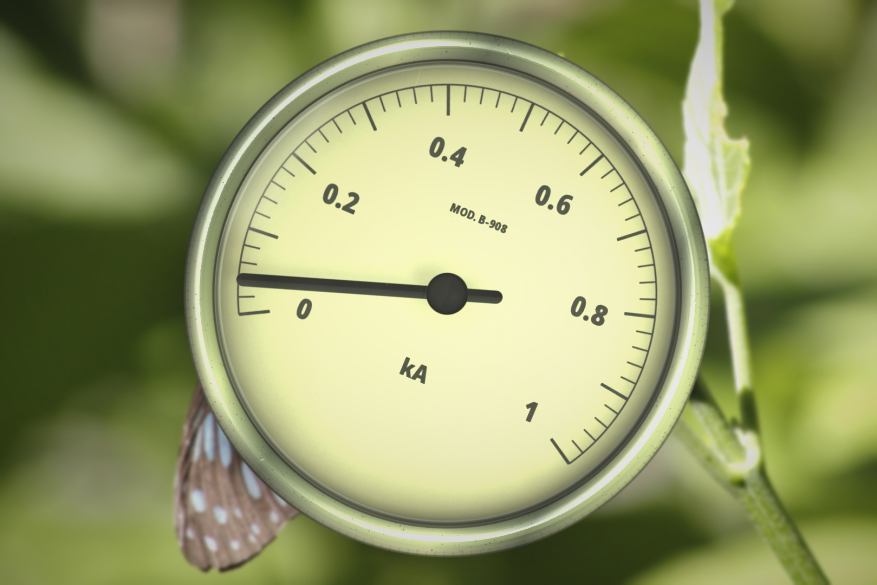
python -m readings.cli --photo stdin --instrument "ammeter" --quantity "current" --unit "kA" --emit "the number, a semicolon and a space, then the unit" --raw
0.04; kA
